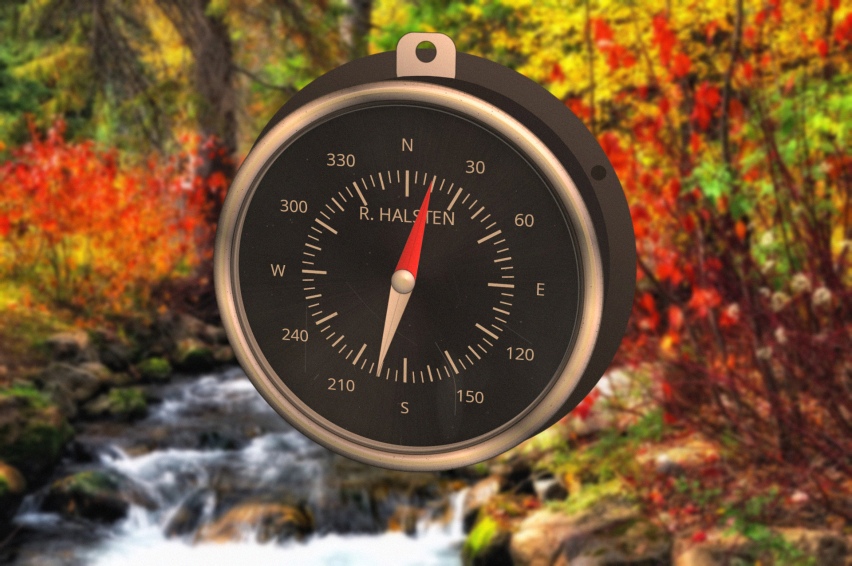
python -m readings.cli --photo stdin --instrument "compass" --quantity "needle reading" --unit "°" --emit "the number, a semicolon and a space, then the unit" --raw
15; °
